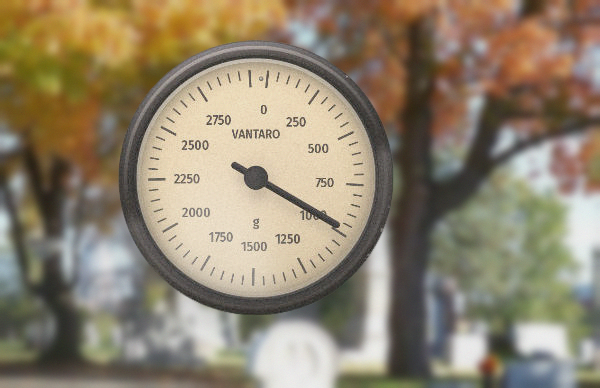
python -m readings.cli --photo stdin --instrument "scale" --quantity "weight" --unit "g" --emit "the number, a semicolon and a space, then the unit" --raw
975; g
